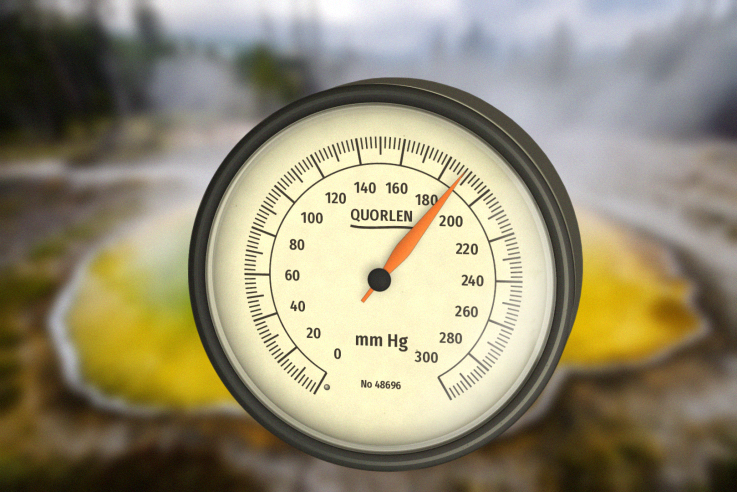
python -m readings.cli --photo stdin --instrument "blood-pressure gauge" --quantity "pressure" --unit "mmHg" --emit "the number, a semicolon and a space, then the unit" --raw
188; mmHg
